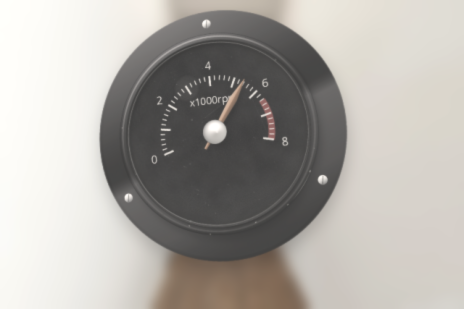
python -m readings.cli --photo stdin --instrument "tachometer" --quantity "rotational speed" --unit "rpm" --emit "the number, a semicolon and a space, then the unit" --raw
5400; rpm
